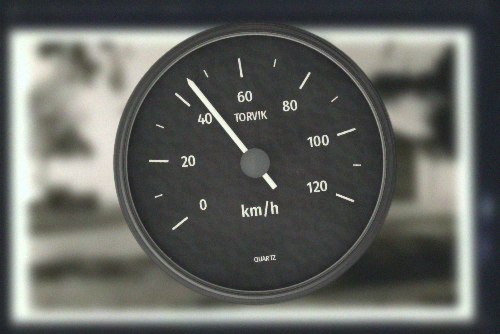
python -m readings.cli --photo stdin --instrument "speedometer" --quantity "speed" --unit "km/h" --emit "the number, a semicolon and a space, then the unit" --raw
45; km/h
